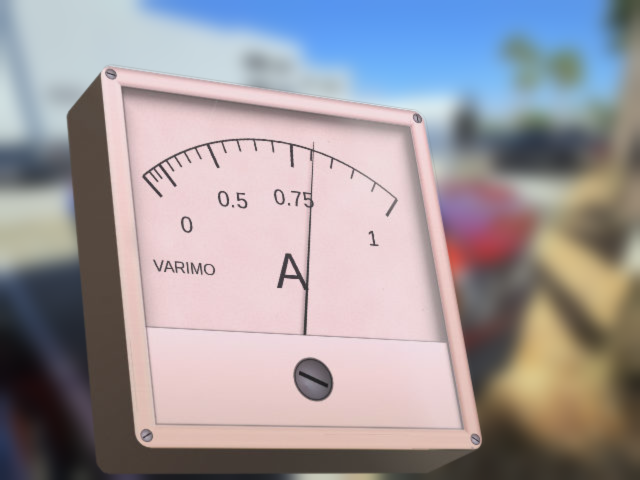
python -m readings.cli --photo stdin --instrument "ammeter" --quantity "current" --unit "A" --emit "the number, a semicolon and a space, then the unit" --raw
0.8; A
